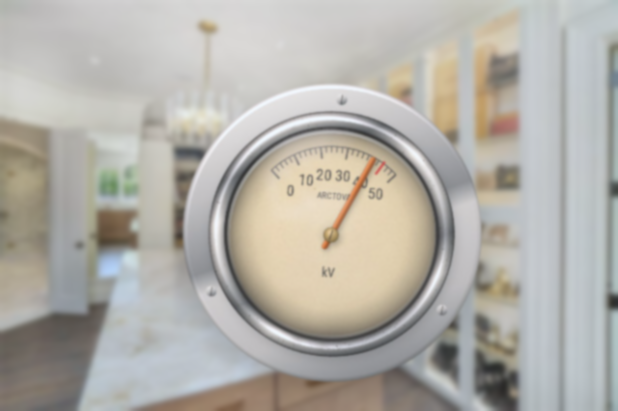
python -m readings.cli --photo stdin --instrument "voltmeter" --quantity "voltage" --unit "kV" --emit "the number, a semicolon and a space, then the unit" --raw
40; kV
